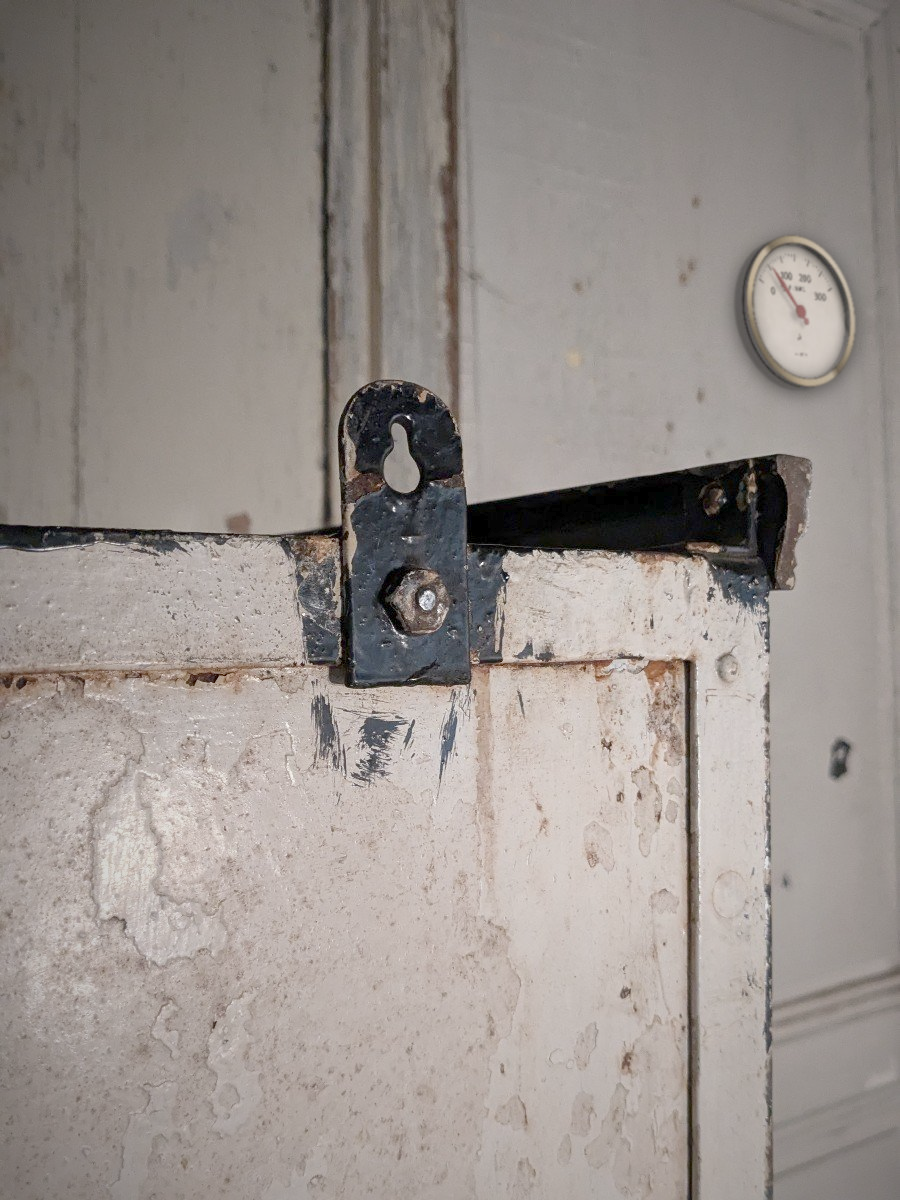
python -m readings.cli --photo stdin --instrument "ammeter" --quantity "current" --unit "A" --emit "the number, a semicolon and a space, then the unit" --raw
50; A
